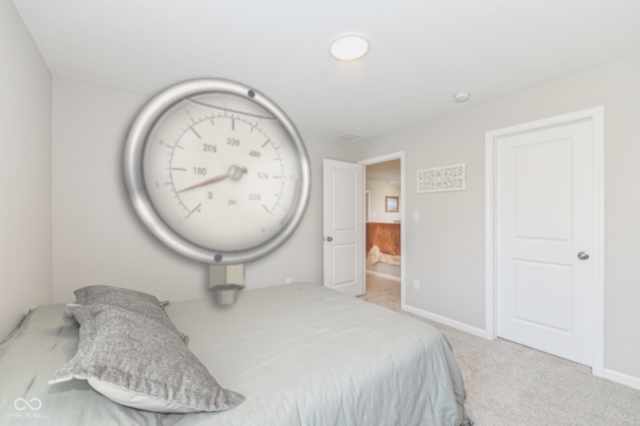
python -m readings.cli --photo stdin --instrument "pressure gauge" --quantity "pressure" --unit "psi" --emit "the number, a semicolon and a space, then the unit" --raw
50; psi
